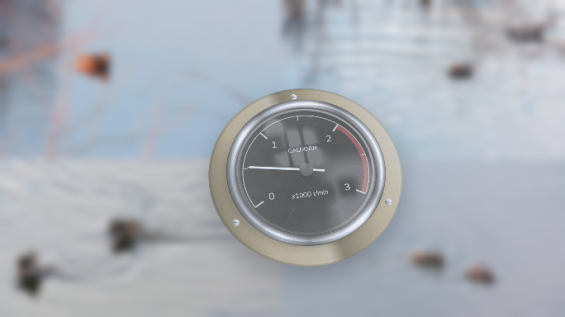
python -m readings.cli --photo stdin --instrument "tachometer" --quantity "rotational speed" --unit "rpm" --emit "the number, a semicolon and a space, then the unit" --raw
500; rpm
